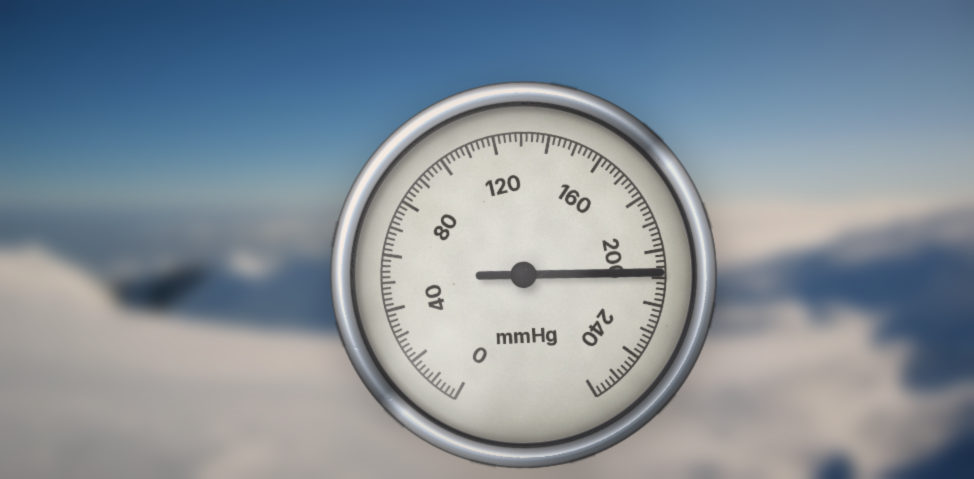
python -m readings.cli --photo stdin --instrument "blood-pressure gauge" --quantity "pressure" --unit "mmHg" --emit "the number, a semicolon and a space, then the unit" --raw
208; mmHg
